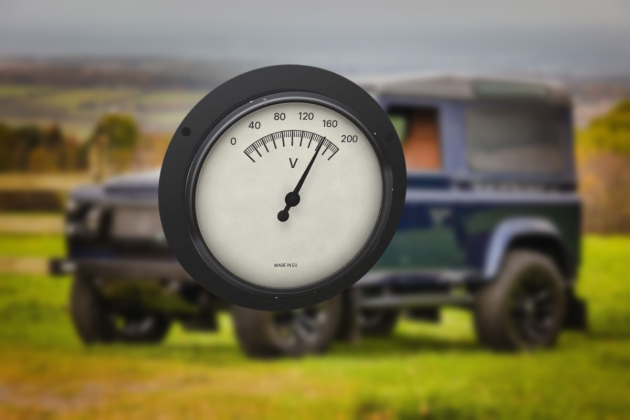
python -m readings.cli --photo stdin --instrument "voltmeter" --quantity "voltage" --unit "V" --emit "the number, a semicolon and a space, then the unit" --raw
160; V
